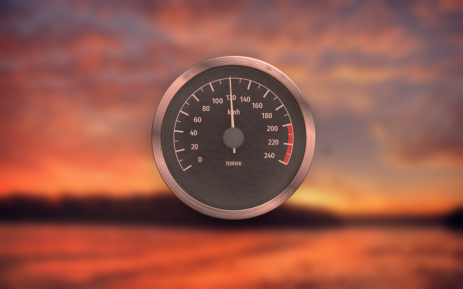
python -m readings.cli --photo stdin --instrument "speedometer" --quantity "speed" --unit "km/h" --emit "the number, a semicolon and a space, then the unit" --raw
120; km/h
